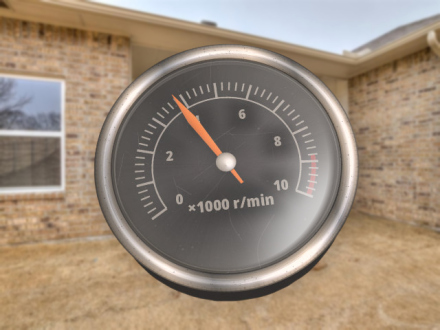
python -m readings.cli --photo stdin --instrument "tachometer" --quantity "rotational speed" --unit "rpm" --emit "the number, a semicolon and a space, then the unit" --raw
3800; rpm
